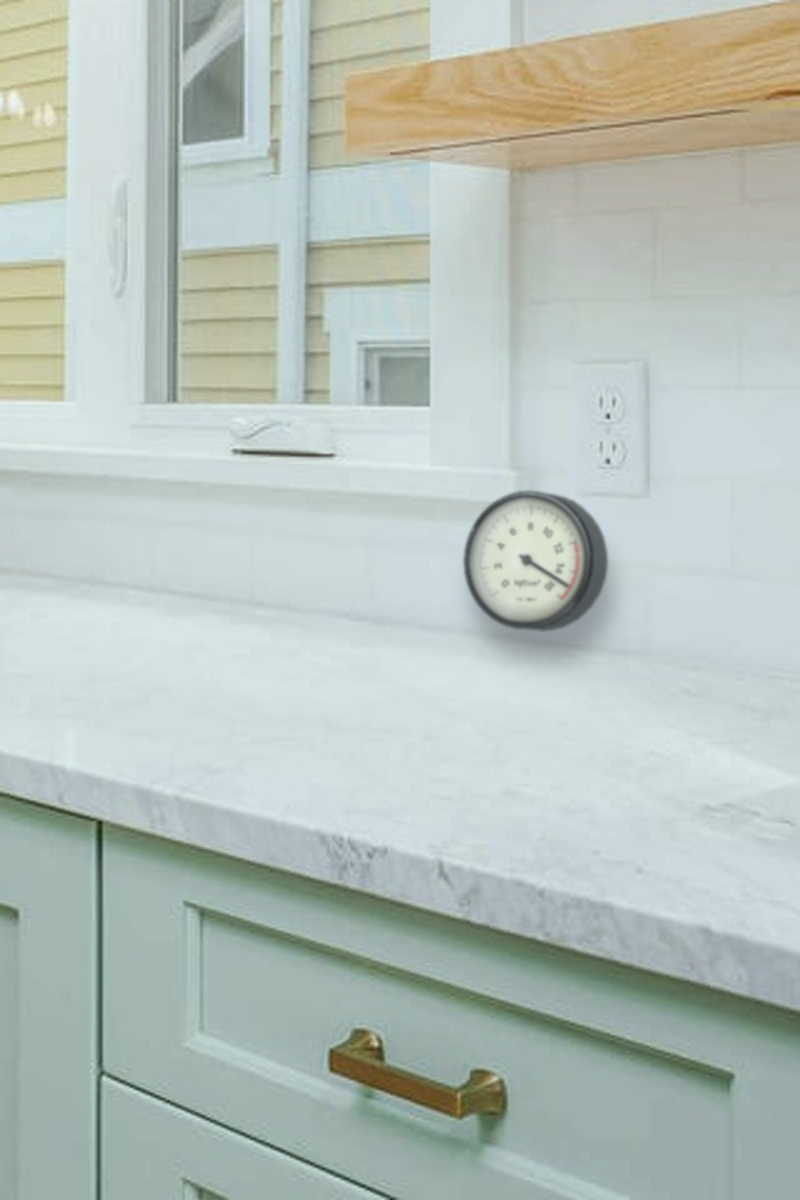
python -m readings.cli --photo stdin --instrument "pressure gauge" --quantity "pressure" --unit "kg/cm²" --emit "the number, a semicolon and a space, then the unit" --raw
15; kg/cm²
